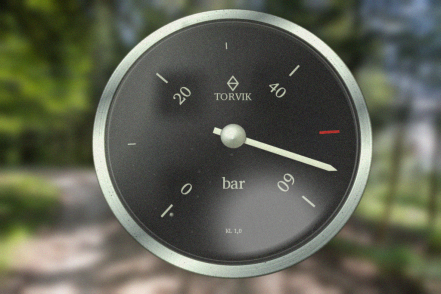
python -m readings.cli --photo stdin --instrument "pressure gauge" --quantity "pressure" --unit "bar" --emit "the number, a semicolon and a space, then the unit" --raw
55; bar
